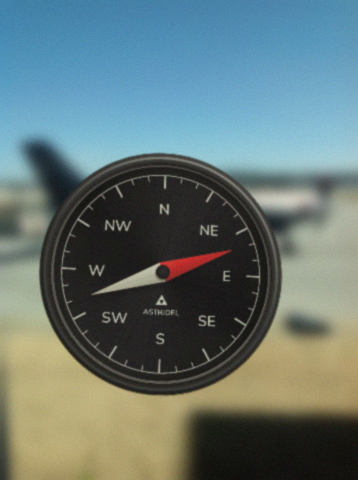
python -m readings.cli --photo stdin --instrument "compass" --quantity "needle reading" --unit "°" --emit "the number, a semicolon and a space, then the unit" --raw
70; °
